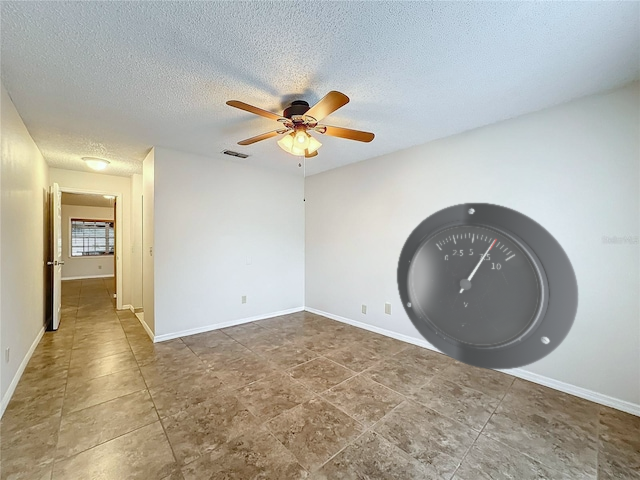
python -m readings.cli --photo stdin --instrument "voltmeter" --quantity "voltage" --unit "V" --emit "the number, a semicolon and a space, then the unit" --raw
7.5; V
